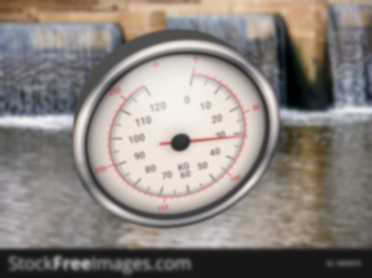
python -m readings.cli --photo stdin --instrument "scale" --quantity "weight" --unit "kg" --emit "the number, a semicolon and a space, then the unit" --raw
30; kg
